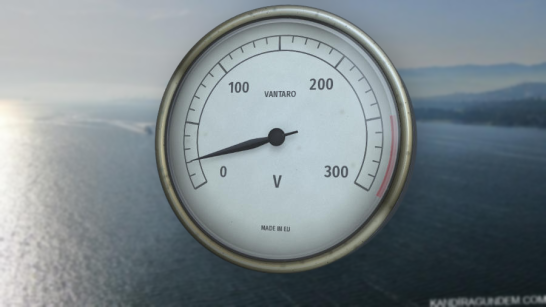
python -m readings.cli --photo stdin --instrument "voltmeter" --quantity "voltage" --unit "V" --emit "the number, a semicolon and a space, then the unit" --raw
20; V
